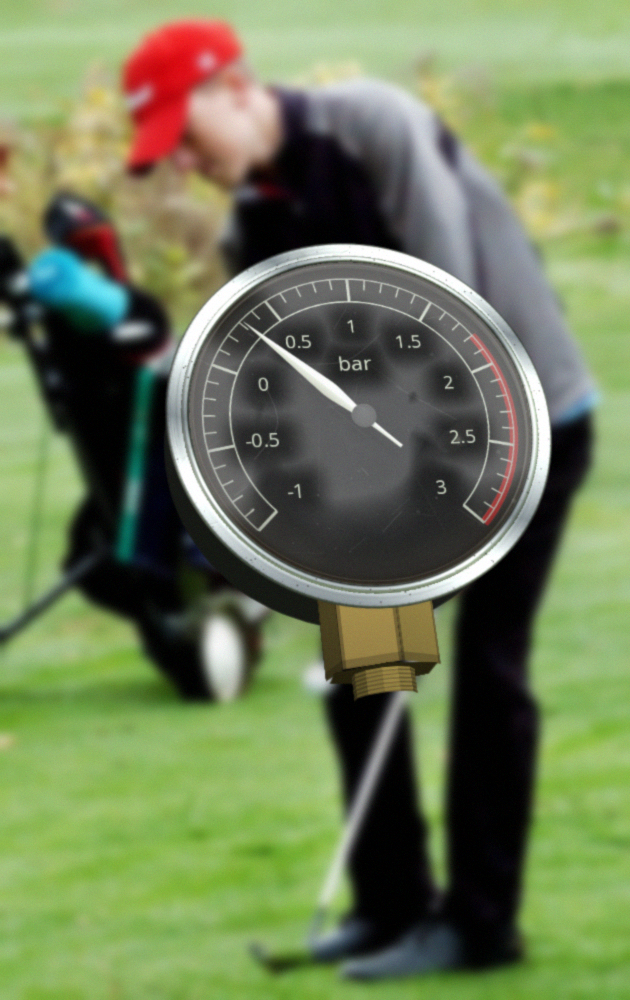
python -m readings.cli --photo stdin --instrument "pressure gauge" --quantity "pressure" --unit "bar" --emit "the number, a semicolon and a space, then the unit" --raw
0.3; bar
